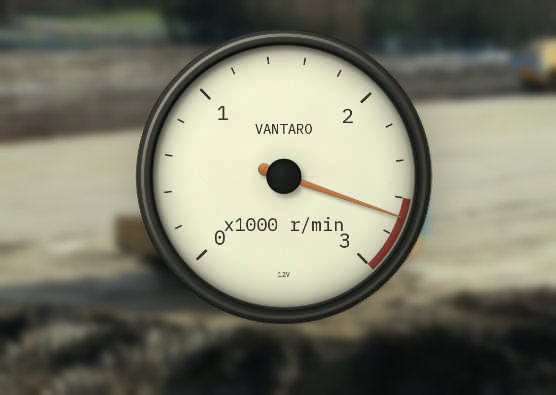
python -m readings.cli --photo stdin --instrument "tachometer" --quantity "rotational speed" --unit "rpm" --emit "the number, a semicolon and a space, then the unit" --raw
2700; rpm
